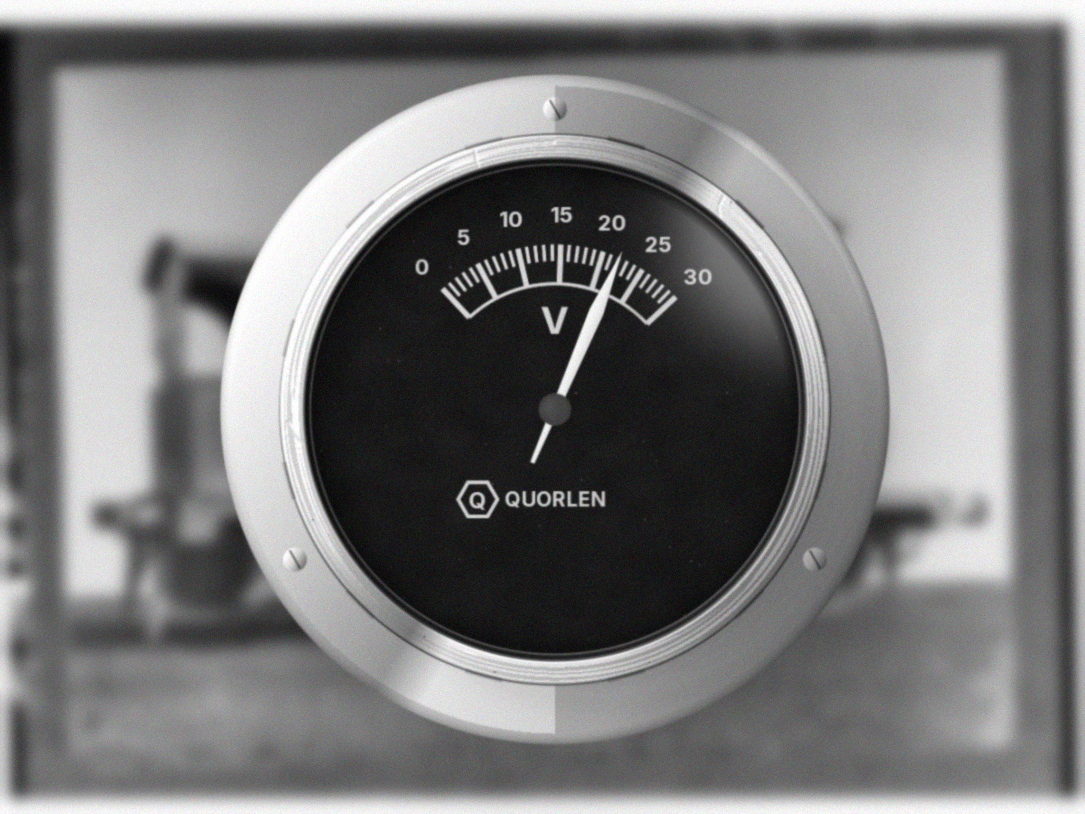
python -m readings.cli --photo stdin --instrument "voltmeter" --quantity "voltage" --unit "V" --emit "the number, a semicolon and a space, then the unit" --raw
22; V
